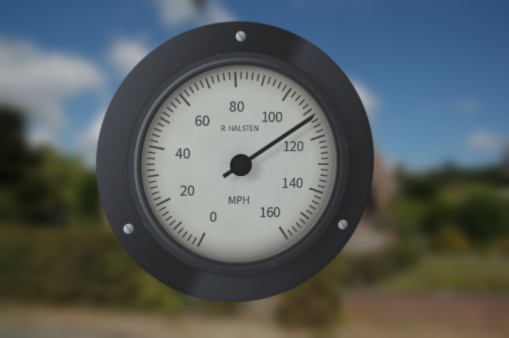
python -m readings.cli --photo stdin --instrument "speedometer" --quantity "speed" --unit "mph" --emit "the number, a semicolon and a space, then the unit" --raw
112; mph
